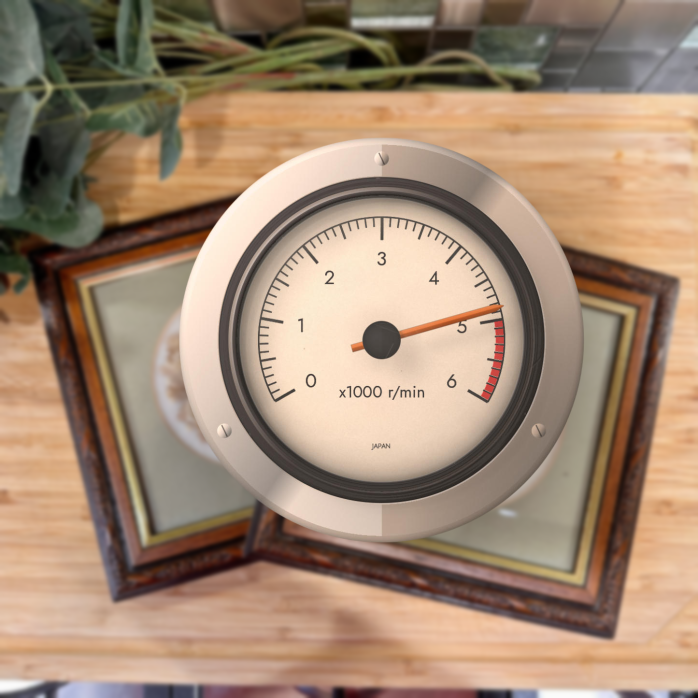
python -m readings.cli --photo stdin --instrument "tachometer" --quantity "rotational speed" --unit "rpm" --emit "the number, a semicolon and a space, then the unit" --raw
4850; rpm
